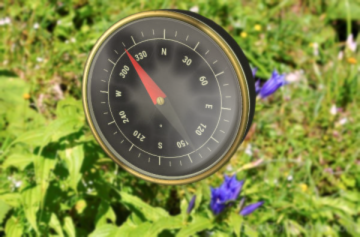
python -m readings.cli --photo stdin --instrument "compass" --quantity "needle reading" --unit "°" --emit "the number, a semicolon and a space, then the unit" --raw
320; °
